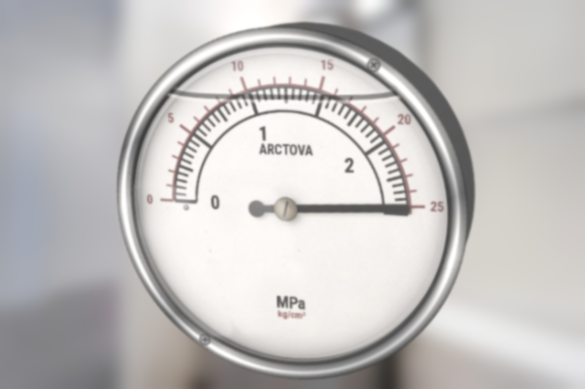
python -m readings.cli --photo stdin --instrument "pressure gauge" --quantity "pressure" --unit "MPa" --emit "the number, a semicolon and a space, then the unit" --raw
2.45; MPa
